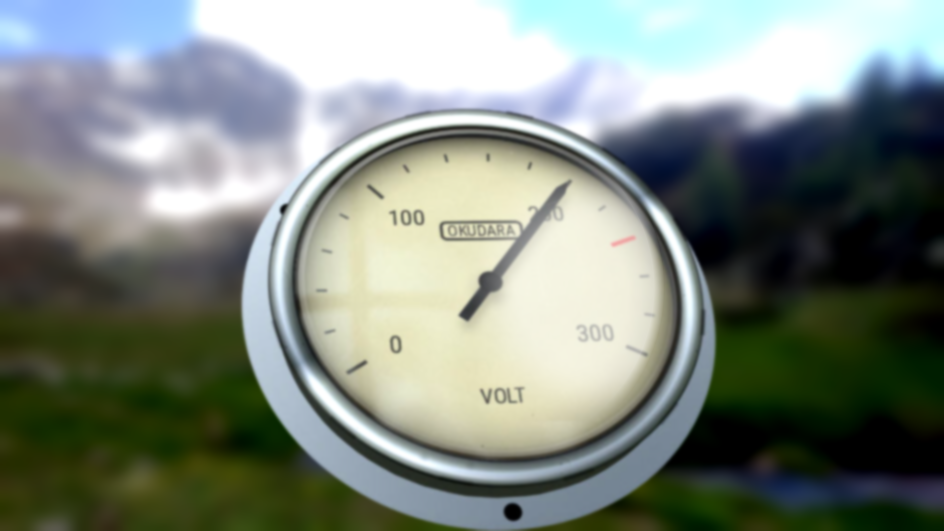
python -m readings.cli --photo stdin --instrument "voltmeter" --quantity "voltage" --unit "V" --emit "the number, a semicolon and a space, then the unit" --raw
200; V
